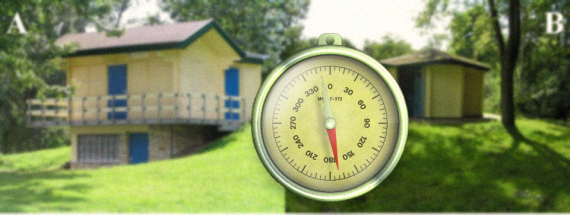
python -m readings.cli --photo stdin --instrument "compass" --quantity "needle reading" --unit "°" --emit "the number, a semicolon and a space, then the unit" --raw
170; °
